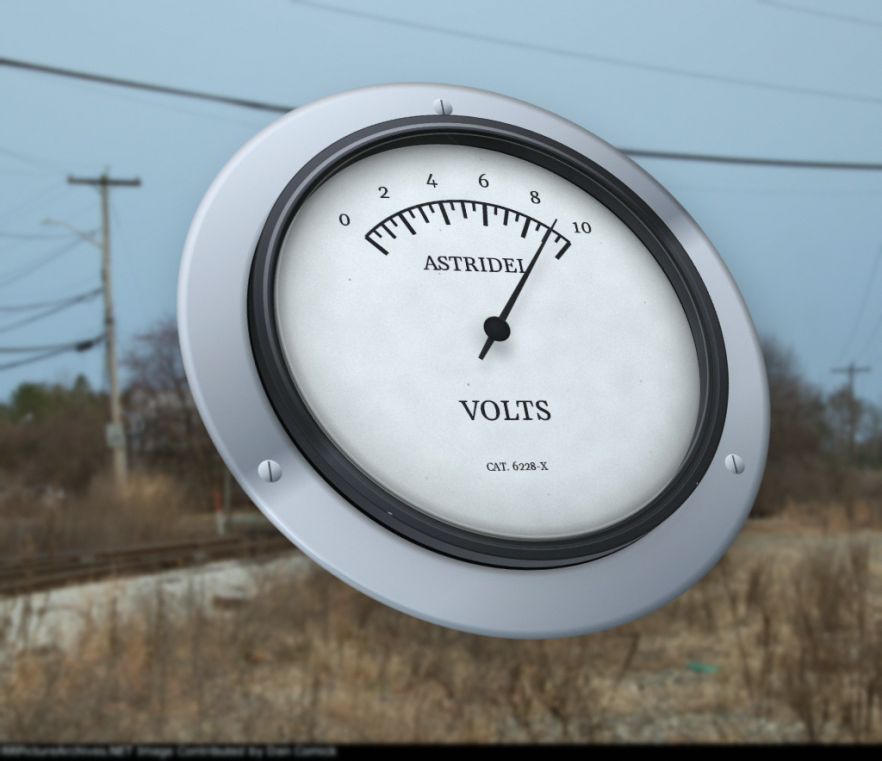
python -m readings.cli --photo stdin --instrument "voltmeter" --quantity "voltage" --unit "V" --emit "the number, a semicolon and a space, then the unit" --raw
9; V
